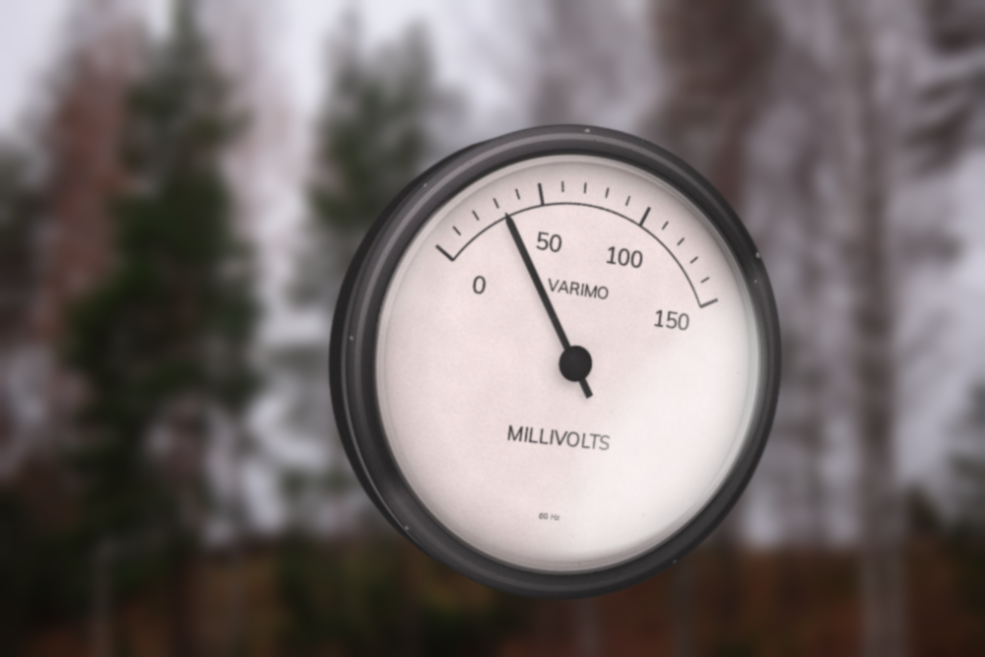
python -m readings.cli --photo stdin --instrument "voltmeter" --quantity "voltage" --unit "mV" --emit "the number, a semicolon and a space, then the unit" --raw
30; mV
